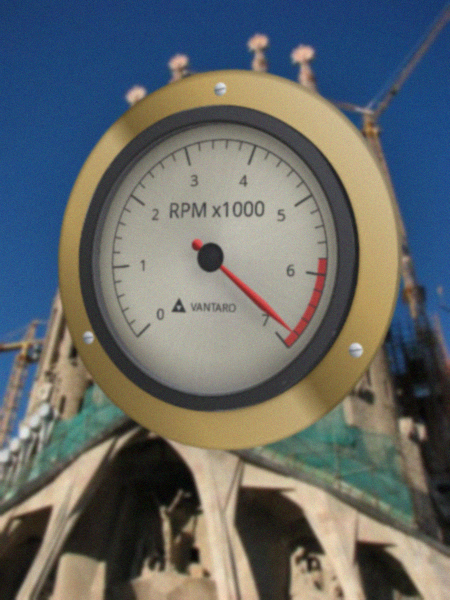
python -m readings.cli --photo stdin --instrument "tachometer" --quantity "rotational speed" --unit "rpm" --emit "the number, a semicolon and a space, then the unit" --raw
6800; rpm
